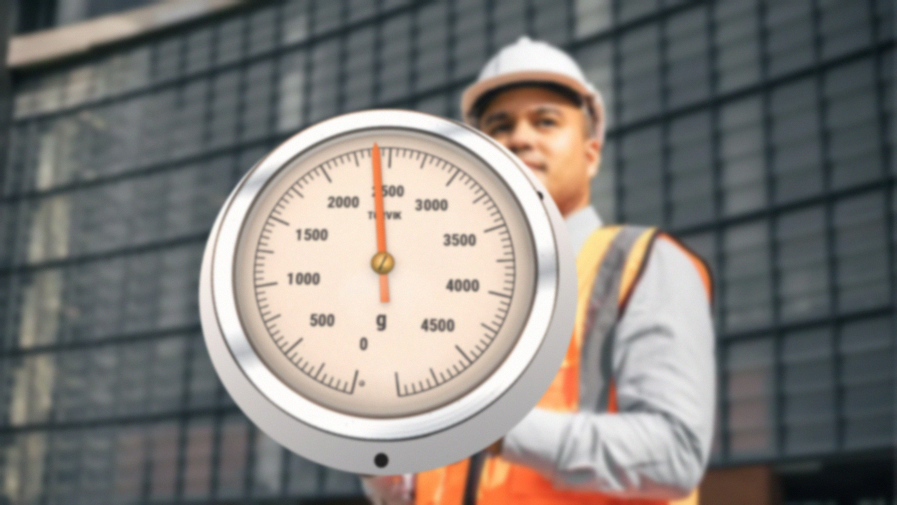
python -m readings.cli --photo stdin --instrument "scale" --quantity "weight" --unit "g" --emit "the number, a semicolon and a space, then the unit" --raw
2400; g
